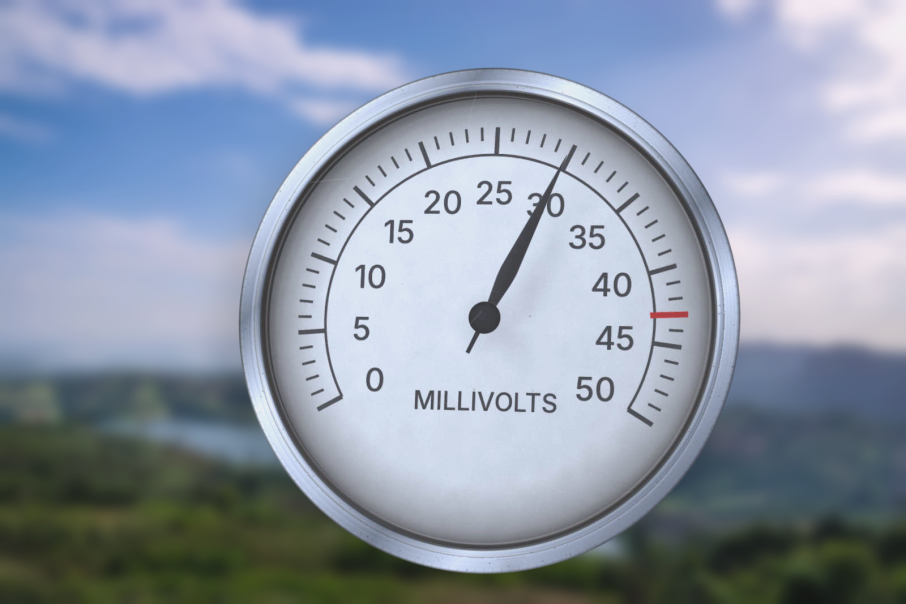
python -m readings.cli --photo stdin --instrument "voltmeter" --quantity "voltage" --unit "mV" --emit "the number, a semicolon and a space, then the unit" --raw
30; mV
